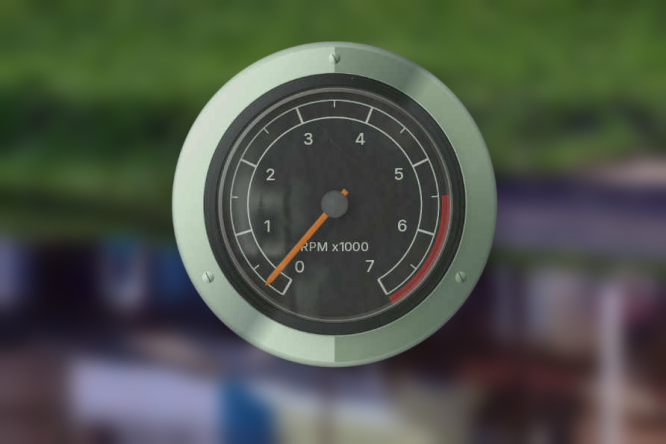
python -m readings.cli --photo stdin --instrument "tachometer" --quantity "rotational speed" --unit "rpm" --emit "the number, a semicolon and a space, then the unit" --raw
250; rpm
